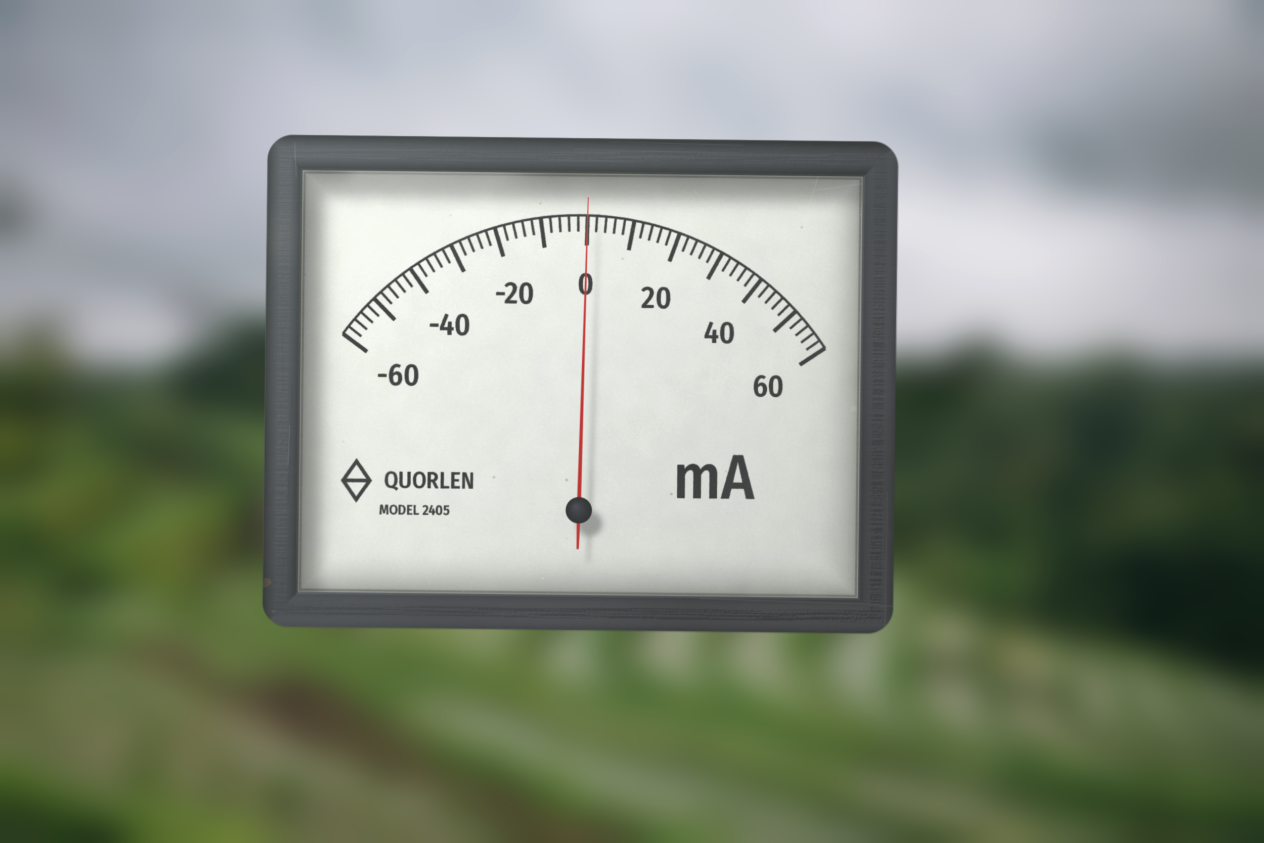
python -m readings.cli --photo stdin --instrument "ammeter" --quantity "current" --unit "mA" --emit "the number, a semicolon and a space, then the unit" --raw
0; mA
